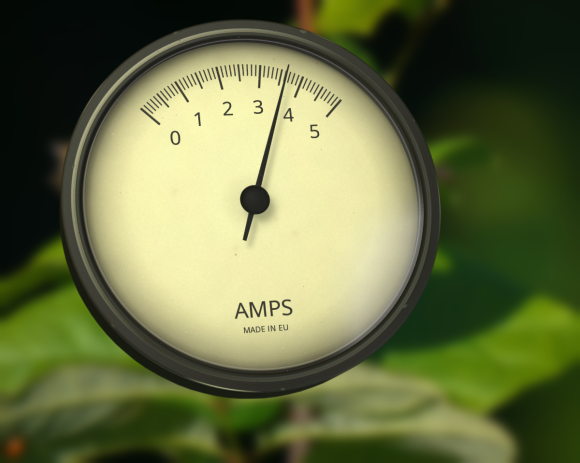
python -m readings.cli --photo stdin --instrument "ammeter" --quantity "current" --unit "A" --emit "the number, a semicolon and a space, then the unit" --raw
3.6; A
